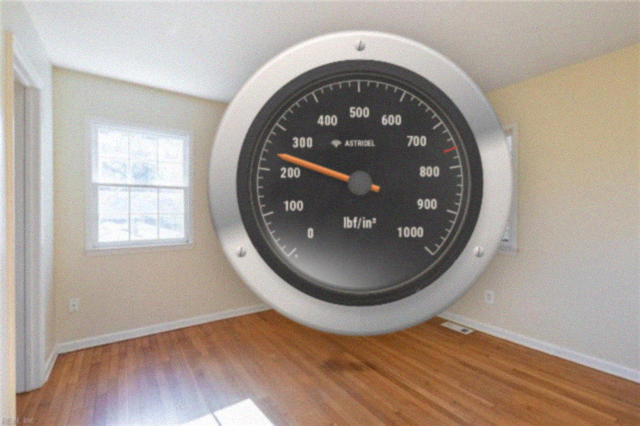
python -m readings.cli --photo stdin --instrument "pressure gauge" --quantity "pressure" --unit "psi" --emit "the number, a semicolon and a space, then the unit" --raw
240; psi
